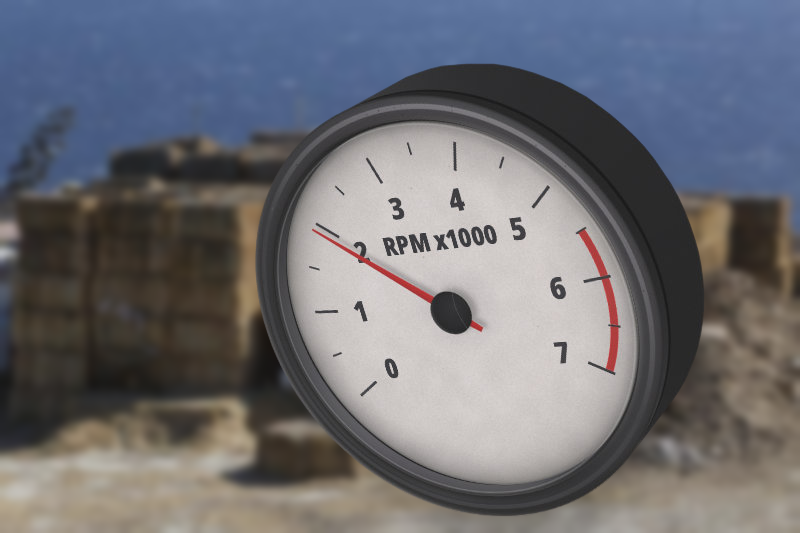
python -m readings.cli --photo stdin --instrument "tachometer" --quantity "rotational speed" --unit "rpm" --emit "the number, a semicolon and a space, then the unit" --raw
2000; rpm
